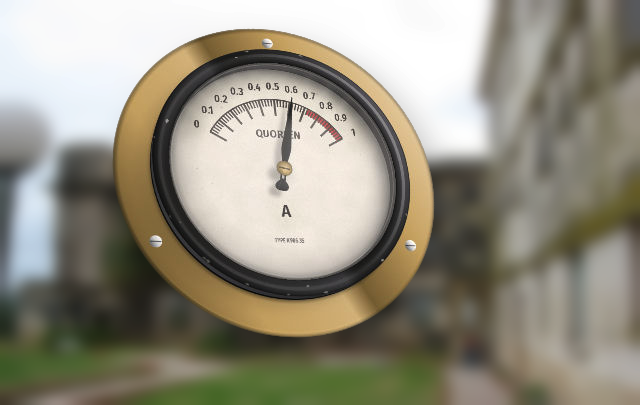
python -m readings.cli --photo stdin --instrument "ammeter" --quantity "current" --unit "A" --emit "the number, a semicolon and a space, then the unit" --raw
0.6; A
